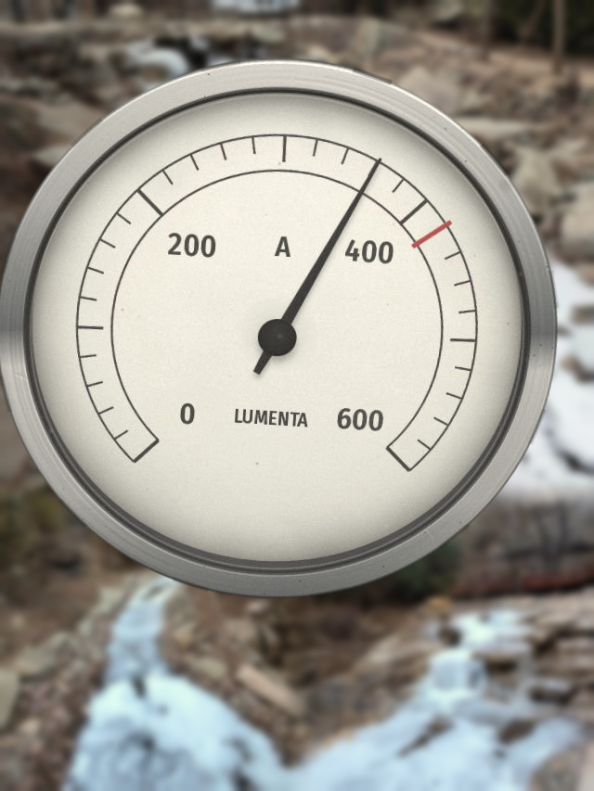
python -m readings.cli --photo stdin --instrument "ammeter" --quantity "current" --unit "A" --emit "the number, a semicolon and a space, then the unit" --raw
360; A
